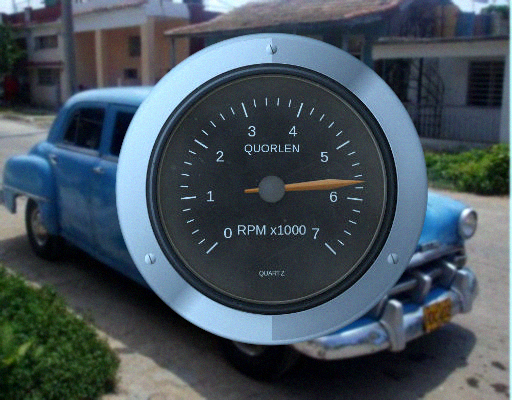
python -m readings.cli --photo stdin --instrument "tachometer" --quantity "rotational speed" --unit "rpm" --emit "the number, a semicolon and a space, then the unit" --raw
5700; rpm
